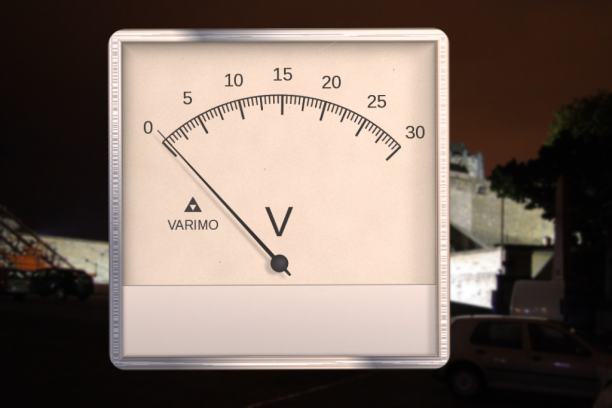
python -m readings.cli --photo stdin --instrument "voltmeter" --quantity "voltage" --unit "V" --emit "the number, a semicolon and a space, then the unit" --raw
0.5; V
